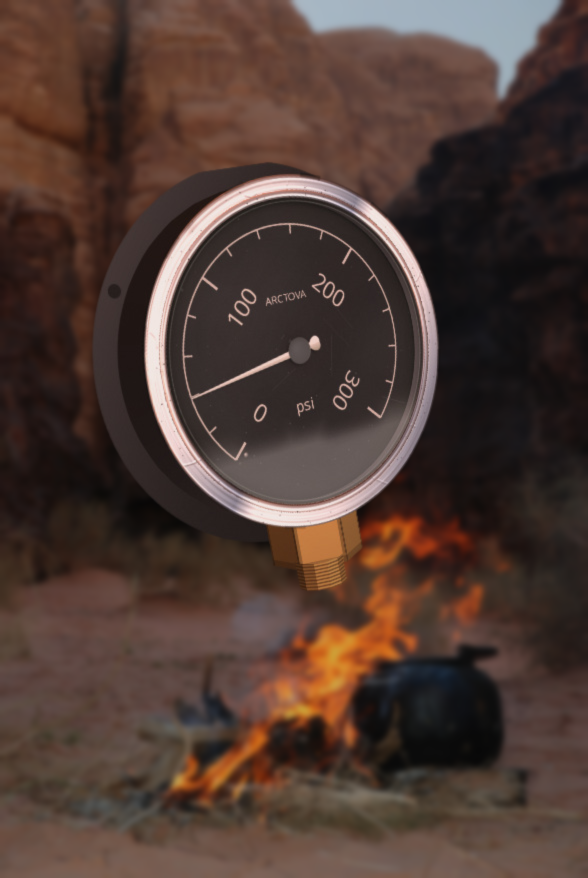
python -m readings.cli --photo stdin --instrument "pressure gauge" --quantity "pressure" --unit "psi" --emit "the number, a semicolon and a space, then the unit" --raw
40; psi
